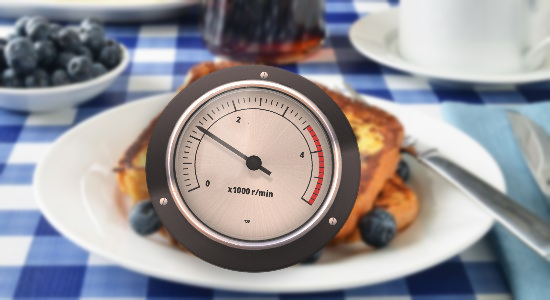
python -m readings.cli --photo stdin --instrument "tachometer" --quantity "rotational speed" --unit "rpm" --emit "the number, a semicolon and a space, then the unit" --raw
1200; rpm
